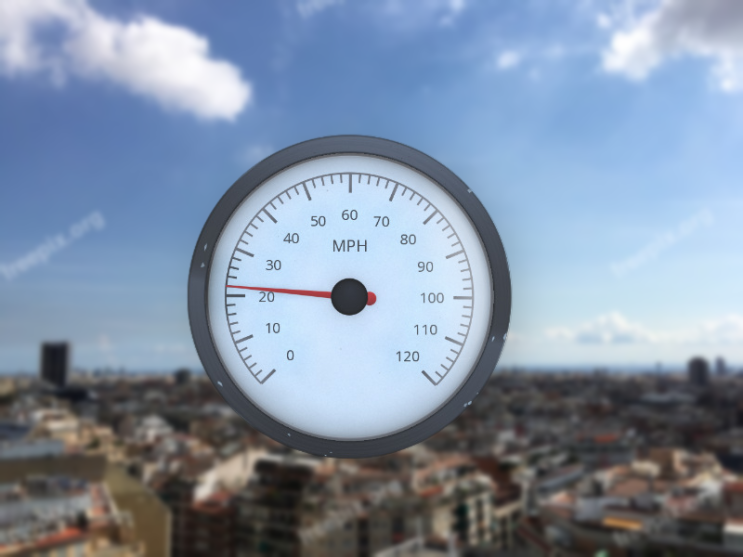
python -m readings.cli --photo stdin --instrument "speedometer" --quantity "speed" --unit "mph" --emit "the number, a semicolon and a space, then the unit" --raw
22; mph
